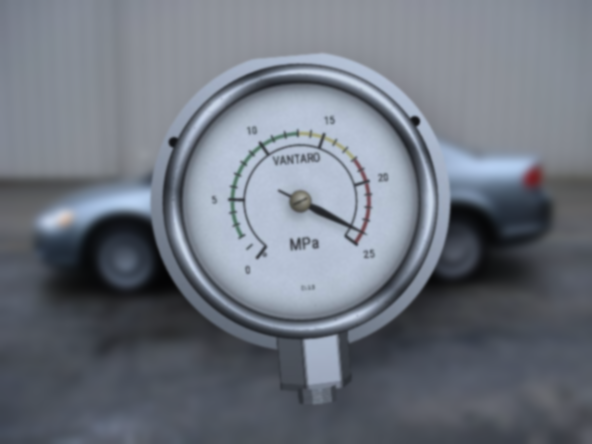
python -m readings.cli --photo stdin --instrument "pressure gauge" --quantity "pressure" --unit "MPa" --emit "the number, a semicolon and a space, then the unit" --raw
24; MPa
